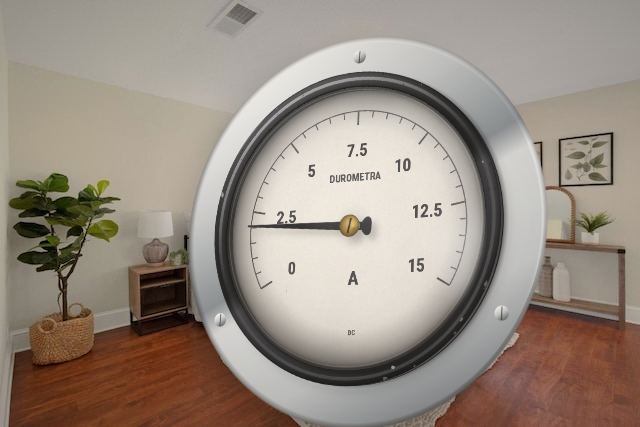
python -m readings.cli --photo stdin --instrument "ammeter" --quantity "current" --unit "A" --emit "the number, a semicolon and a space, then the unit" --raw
2; A
